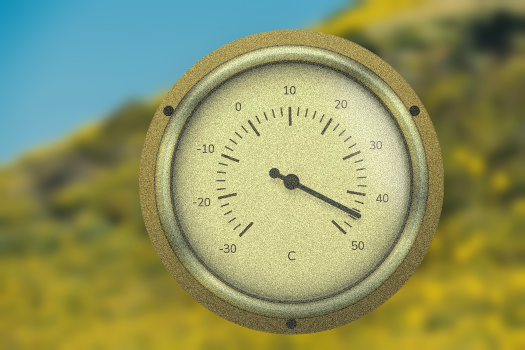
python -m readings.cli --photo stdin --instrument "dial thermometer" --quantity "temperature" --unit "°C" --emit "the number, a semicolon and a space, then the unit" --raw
45; °C
